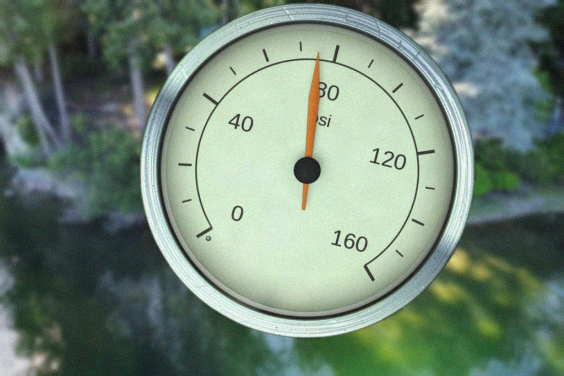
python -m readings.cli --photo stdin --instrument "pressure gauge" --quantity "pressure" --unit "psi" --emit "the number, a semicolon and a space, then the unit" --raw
75; psi
